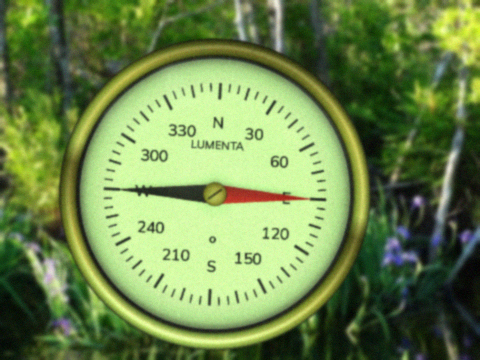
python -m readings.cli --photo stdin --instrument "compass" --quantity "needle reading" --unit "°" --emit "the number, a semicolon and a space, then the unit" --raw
90; °
